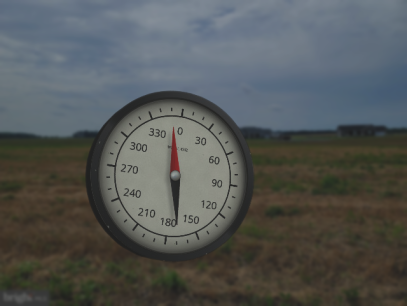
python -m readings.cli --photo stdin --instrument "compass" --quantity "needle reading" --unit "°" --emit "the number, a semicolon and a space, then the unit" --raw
350; °
